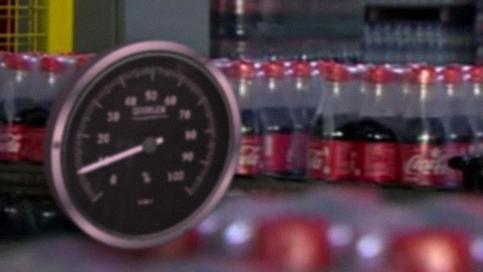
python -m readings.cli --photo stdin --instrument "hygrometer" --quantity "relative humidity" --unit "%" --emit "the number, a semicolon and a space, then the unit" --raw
10; %
